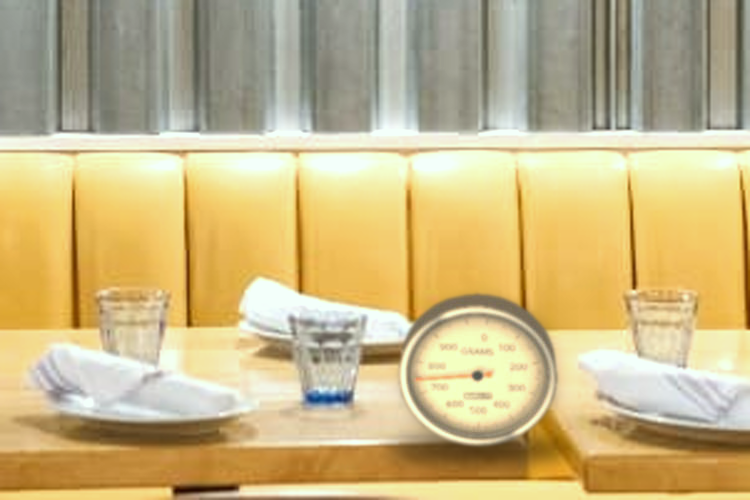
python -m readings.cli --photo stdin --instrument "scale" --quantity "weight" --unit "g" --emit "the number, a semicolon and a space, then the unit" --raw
750; g
